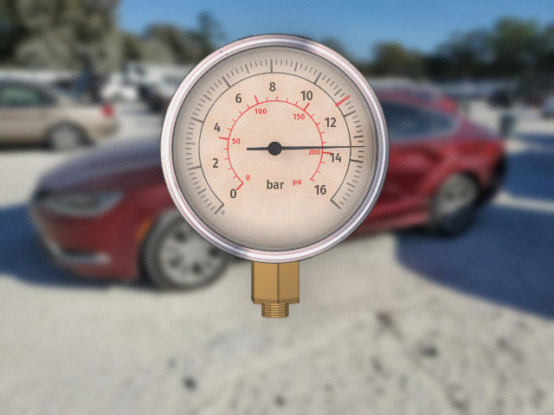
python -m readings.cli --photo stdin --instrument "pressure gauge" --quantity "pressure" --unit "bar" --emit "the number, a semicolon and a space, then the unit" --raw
13.4; bar
